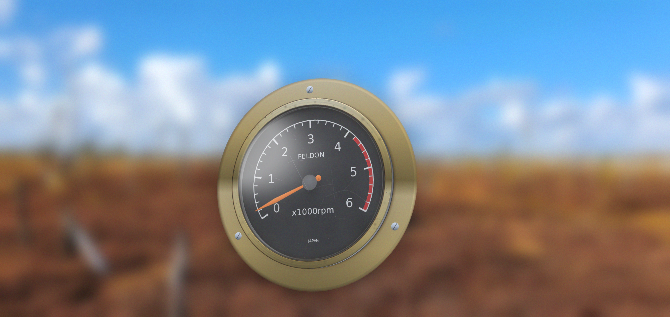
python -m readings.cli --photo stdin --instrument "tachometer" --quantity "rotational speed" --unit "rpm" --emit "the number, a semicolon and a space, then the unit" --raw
200; rpm
